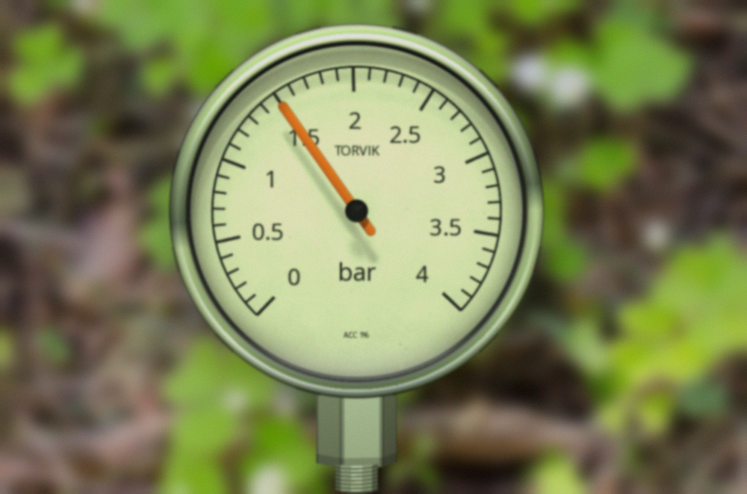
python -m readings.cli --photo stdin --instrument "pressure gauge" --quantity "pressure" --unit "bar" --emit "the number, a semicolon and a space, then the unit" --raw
1.5; bar
